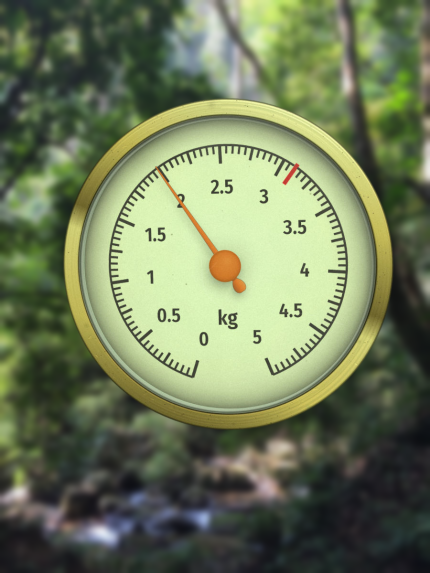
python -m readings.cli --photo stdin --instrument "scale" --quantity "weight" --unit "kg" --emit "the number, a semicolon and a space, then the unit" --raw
2; kg
